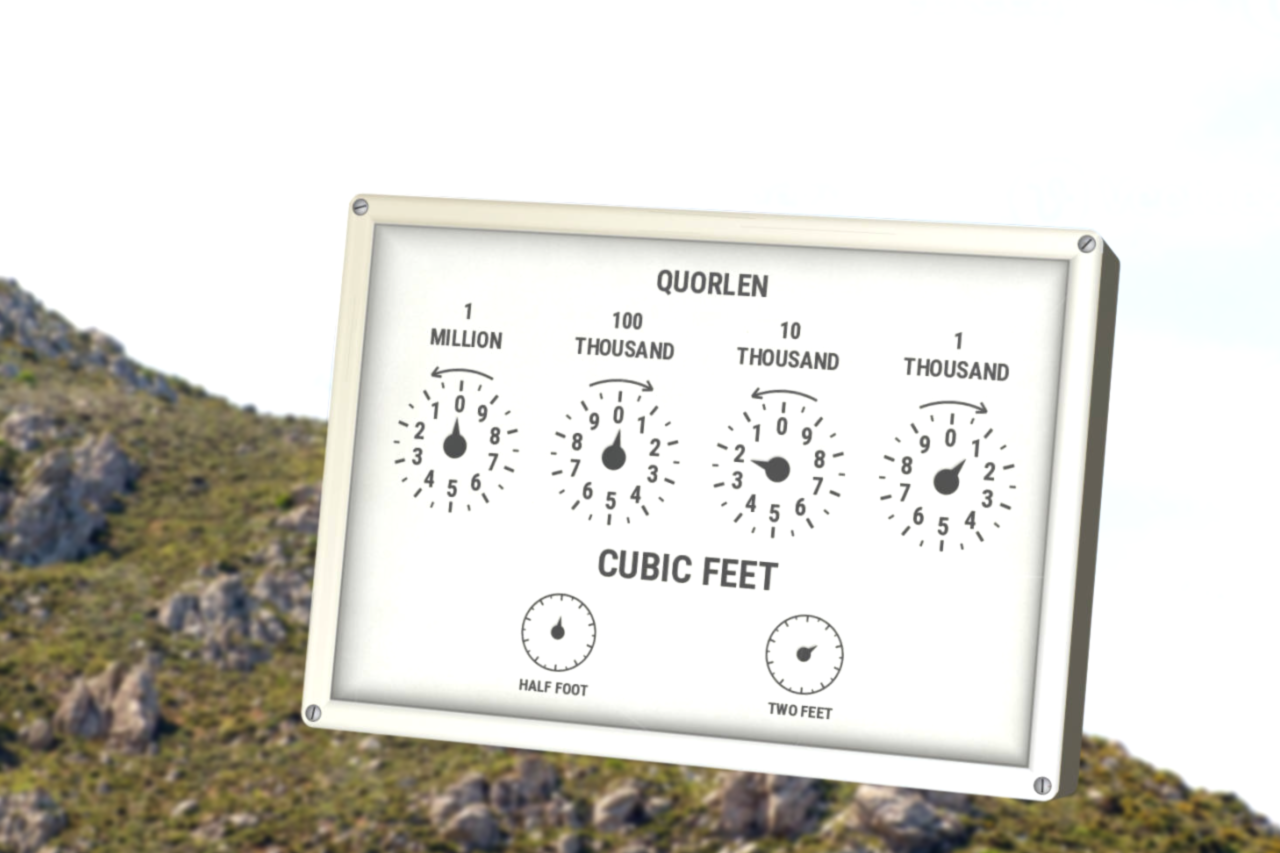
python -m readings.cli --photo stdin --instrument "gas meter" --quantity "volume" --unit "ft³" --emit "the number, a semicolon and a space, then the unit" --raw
2100; ft³
